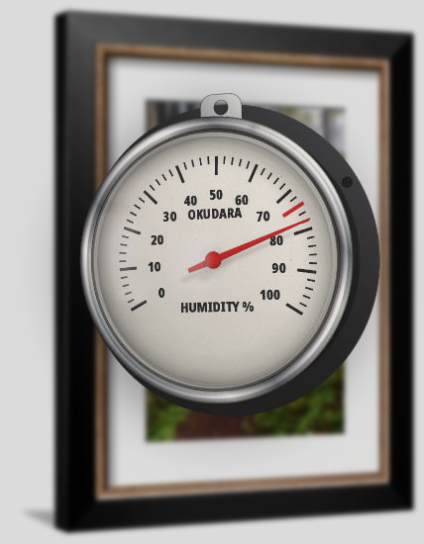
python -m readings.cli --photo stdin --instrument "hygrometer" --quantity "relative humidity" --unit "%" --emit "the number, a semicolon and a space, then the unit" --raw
78; %
